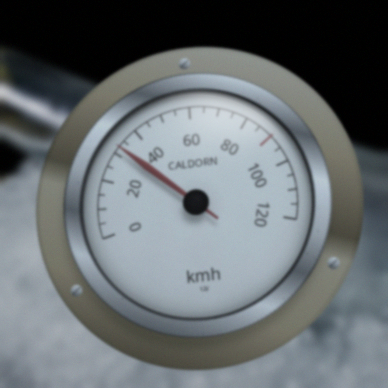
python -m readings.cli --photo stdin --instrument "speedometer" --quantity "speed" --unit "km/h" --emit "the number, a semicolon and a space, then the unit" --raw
32.5; km/h
